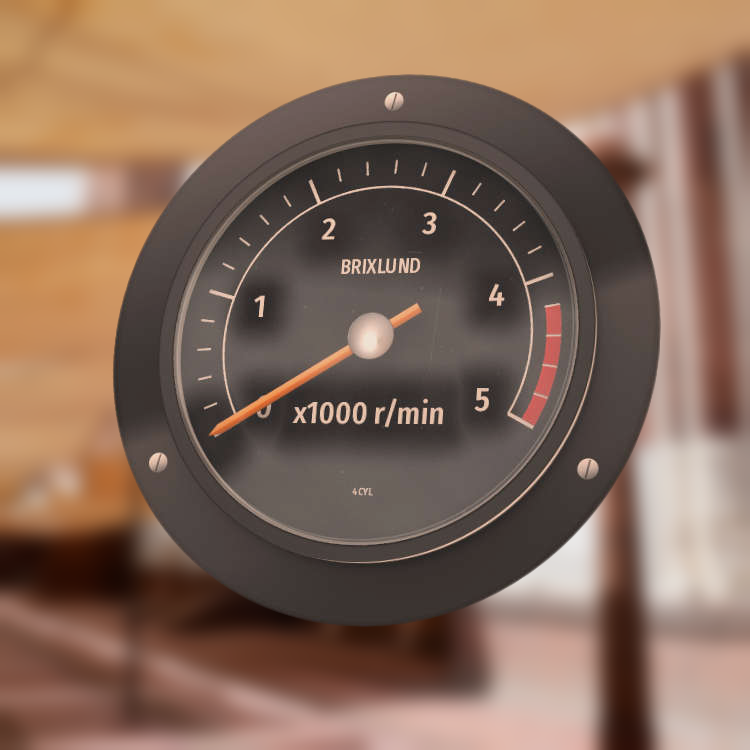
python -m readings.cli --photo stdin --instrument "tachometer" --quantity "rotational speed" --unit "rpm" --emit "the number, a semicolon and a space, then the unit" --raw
0; rpm
